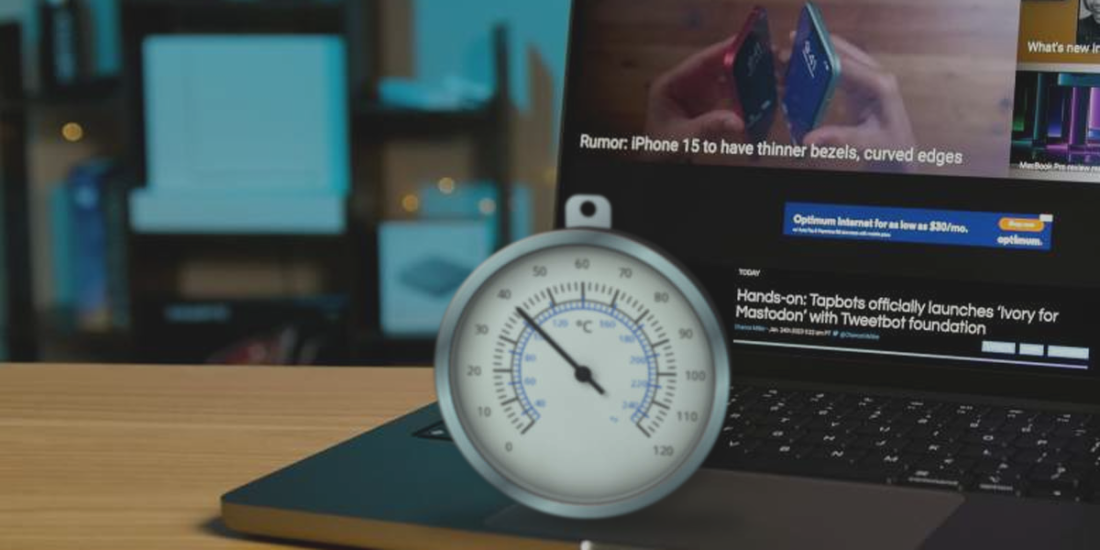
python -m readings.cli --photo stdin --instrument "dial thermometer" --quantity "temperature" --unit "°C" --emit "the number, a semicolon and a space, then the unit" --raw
40; °C
